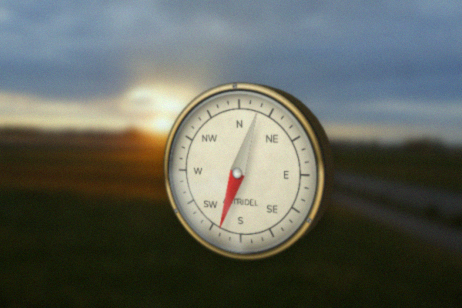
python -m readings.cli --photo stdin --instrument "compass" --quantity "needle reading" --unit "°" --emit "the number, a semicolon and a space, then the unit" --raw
200; °
